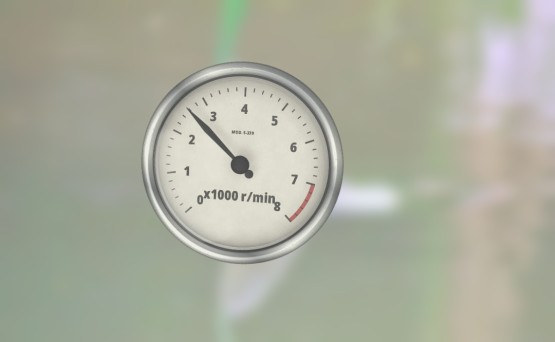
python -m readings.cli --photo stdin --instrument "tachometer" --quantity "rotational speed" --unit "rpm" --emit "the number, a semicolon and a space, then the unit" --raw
2600; rpm
